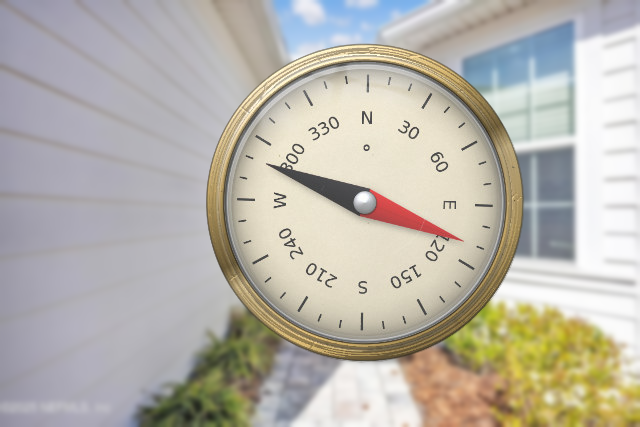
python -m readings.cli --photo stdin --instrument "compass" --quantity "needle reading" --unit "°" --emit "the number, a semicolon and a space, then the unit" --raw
110; °
